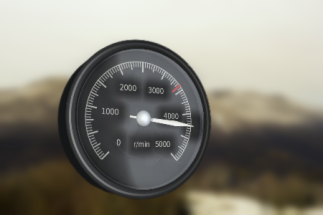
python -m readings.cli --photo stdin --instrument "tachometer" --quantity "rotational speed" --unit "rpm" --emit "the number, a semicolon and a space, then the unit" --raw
4250; rpm
